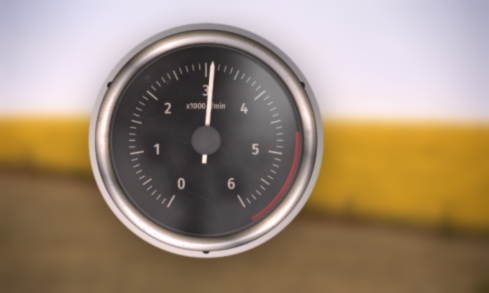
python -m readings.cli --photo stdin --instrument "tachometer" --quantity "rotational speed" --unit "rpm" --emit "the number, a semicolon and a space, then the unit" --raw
3100; rpm
